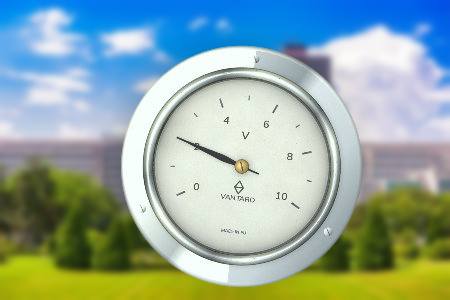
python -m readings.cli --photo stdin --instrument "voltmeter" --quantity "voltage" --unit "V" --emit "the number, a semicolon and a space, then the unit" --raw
2; V
